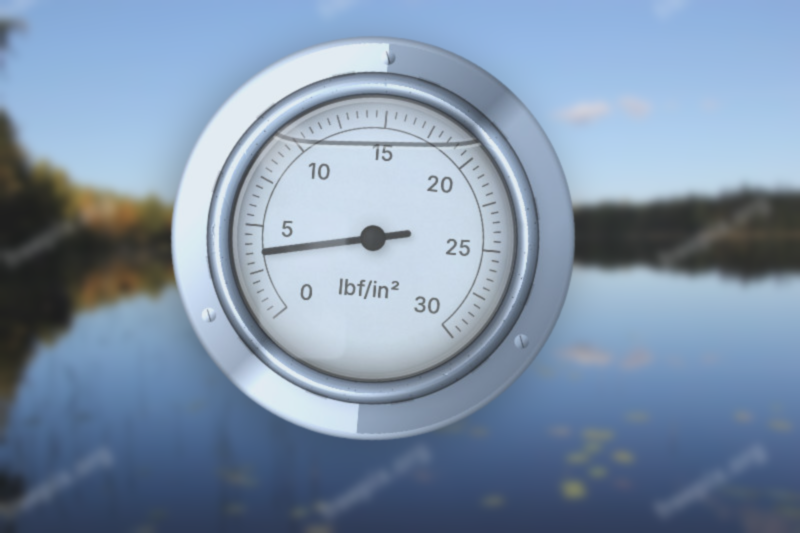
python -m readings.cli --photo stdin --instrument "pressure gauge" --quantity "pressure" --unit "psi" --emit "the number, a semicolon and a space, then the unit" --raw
3.5; psi
